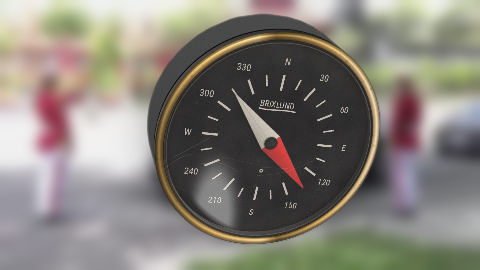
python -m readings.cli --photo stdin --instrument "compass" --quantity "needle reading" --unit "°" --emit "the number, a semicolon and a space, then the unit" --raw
135; °
